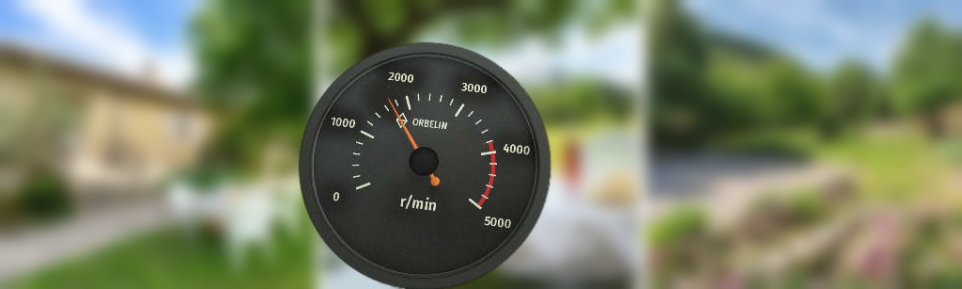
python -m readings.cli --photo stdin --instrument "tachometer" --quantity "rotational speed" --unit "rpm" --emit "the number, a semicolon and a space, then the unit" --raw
1700; rpm
